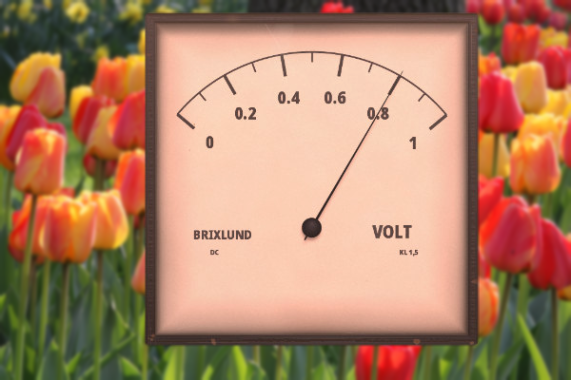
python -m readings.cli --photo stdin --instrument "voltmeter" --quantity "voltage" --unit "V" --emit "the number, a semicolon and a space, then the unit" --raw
0.8; V
